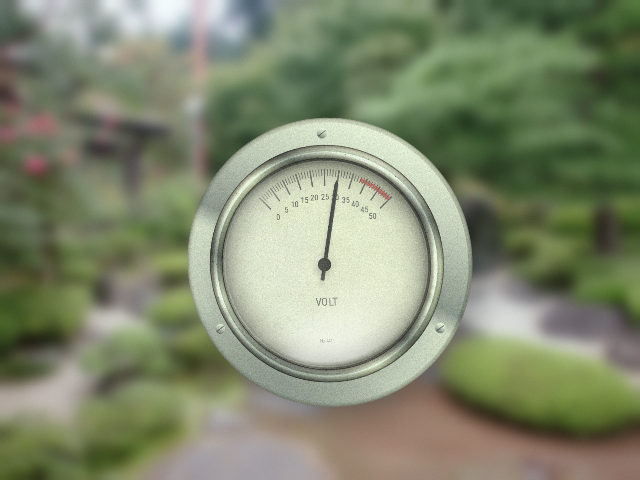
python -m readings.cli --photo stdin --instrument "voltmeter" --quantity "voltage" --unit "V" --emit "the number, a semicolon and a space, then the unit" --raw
30; V
